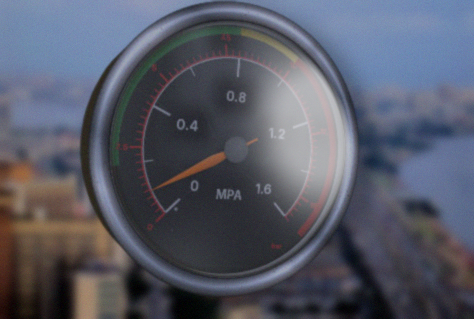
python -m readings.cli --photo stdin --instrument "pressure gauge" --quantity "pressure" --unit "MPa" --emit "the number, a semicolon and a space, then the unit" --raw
0.1; MPa
